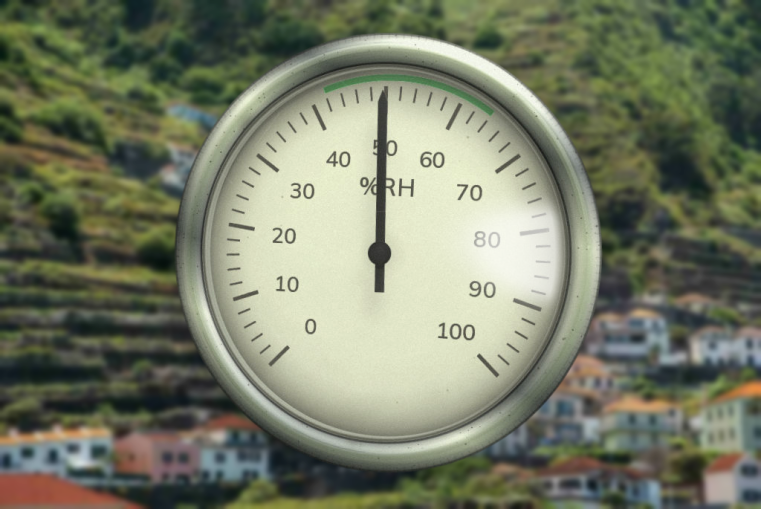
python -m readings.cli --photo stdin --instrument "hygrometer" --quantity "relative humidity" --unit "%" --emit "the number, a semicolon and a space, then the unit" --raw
50; %
